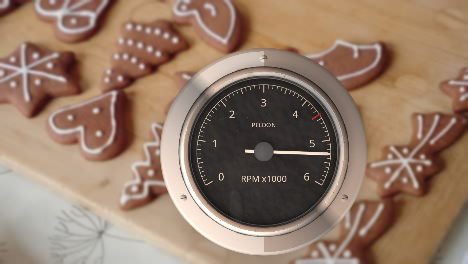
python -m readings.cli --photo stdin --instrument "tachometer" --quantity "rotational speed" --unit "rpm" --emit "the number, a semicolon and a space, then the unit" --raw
5300; rpm
